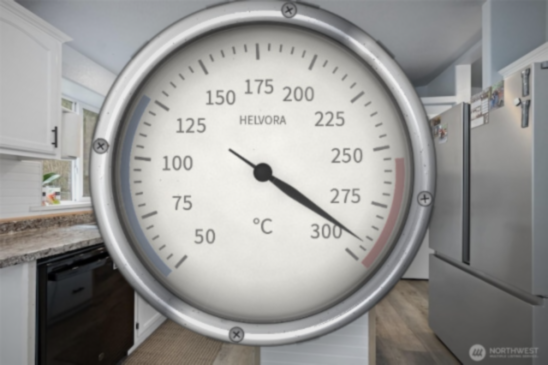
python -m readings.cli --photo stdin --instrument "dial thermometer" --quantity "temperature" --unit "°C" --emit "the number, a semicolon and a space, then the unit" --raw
292.5; °C
